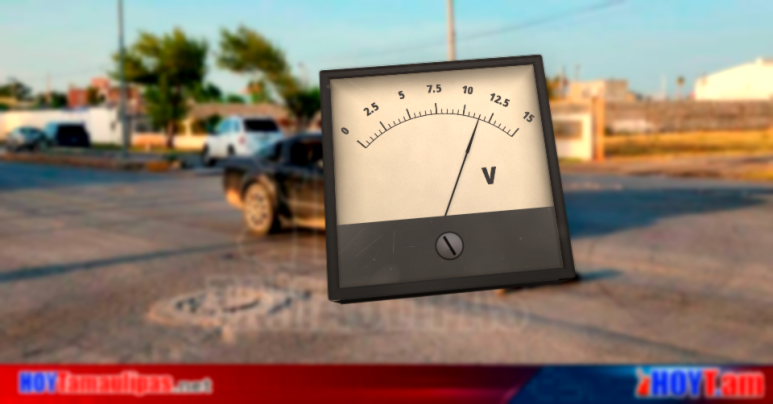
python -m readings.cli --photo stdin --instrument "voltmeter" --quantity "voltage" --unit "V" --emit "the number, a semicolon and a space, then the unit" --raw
11.5; V
